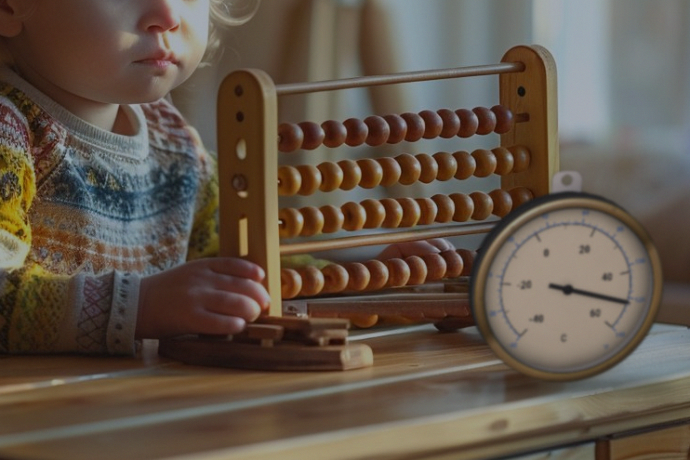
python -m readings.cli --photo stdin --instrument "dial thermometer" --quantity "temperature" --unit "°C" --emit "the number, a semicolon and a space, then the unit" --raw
50; °C
